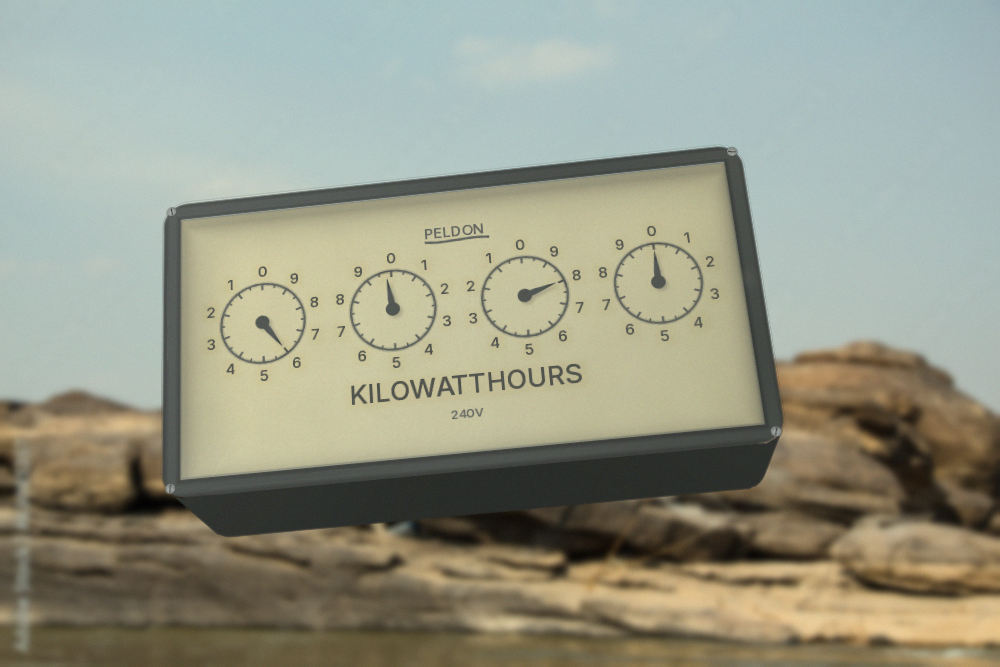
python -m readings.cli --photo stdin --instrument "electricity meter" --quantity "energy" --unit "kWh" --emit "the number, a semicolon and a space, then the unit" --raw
5980; kWh
